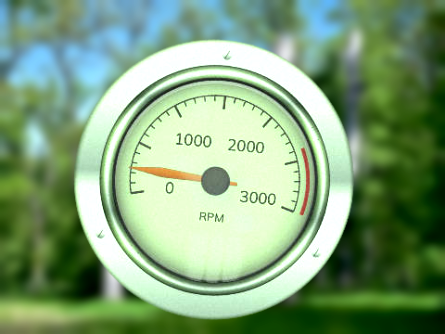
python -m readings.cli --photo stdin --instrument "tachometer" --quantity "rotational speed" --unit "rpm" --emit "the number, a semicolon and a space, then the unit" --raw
250; rpm
